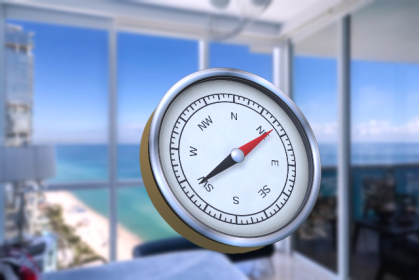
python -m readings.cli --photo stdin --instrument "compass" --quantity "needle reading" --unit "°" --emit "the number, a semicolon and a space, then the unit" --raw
50; °
